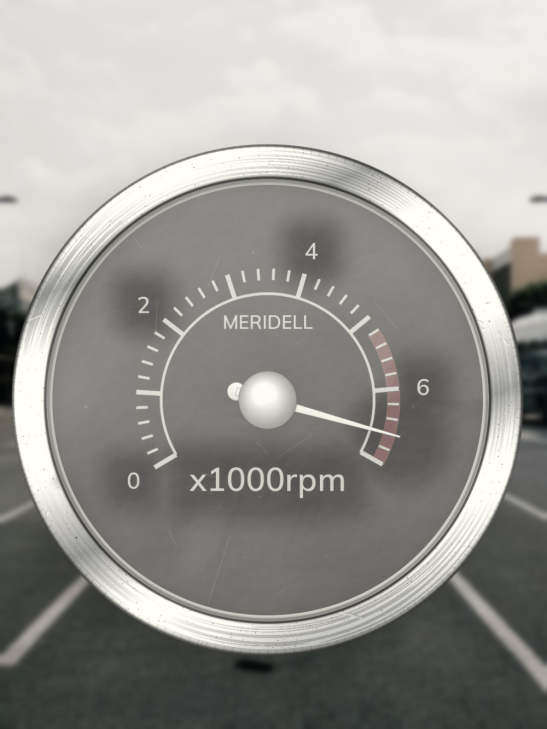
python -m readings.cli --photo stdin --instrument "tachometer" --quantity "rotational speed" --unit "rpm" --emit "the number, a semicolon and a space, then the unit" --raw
6600; rpm
